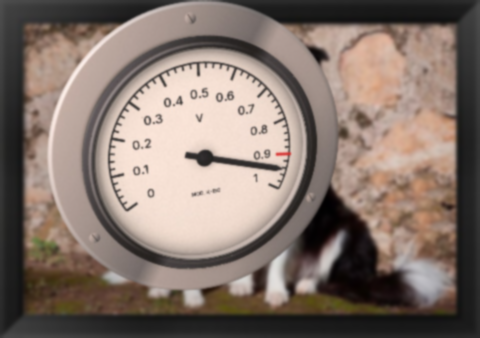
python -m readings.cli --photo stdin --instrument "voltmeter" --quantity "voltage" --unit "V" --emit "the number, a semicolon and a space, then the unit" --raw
0.94; V
